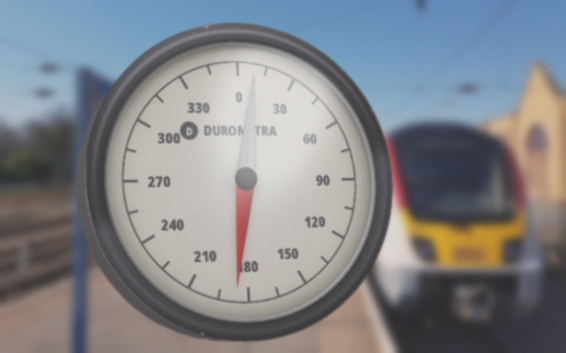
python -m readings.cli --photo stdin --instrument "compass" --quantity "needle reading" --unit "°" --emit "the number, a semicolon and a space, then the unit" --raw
187.5; °
